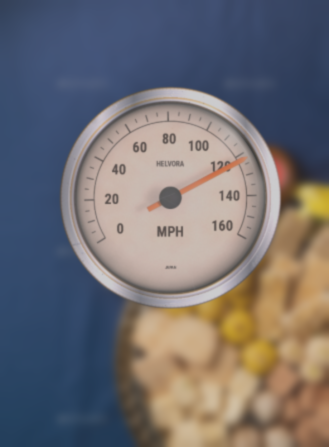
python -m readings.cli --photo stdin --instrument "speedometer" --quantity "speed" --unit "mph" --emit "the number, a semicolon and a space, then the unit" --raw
122.5; mph
